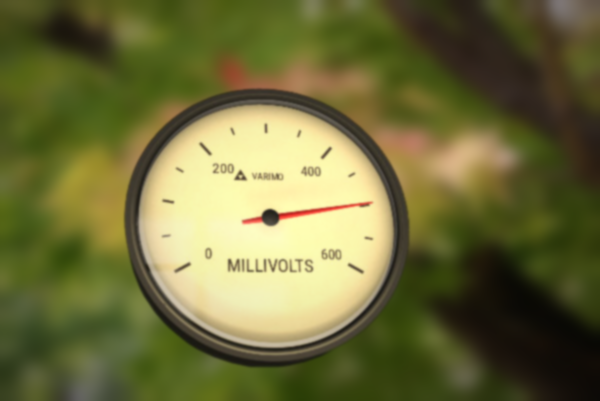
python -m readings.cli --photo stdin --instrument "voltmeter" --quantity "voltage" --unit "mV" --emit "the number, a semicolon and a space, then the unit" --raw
500; mV
